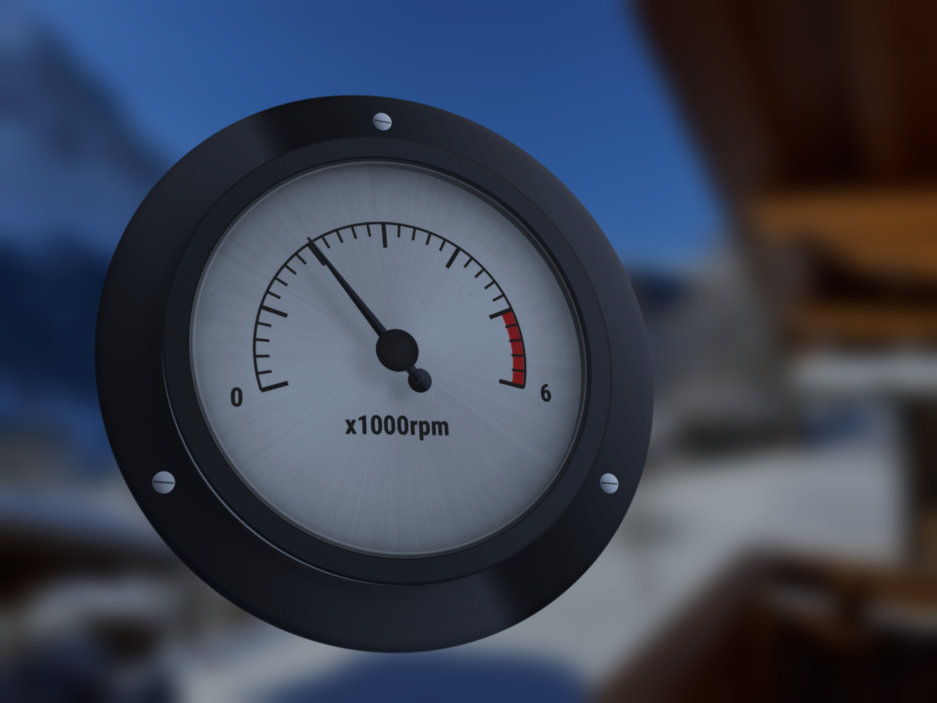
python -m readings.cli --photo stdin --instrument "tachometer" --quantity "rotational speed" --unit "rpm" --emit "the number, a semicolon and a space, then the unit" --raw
2000; rpm
